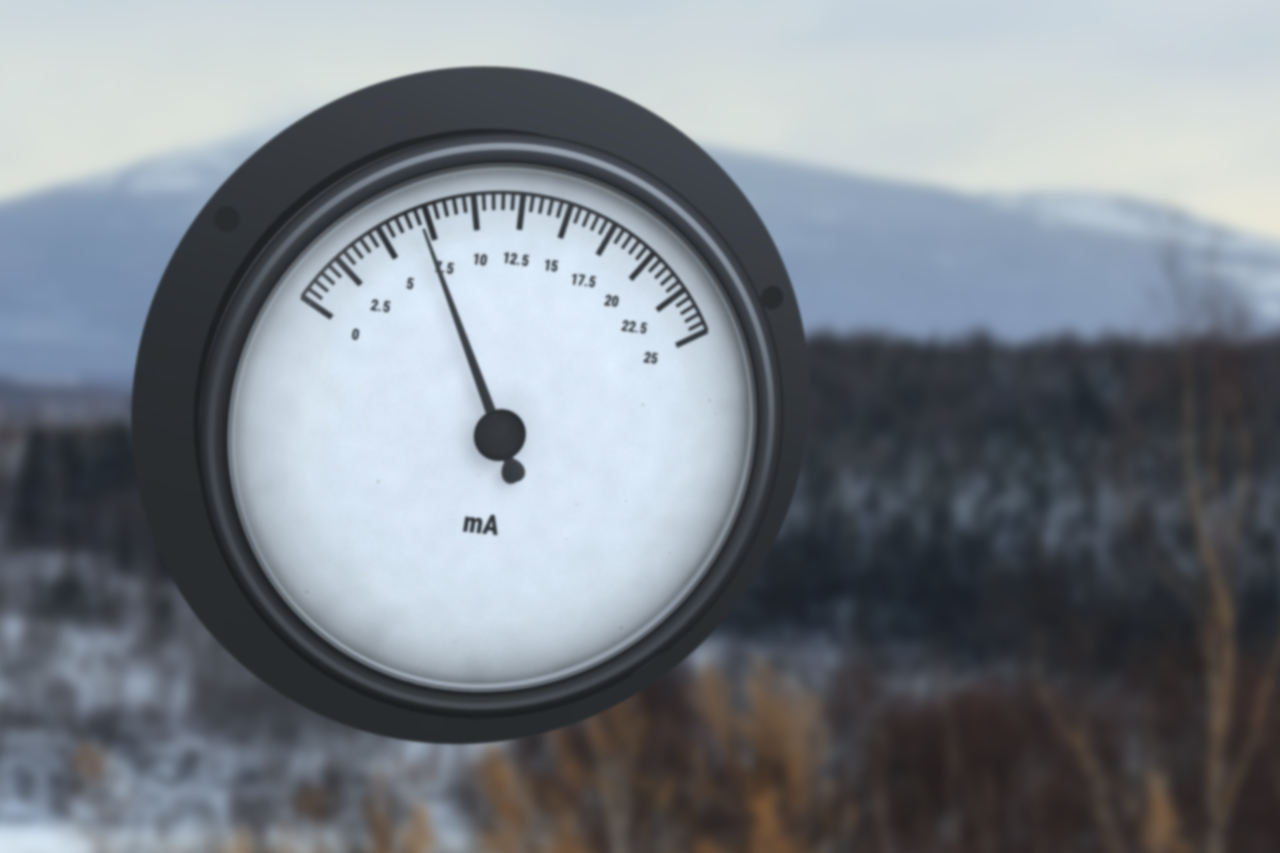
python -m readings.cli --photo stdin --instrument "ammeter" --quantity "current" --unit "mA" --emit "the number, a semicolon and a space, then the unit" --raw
7; mA
